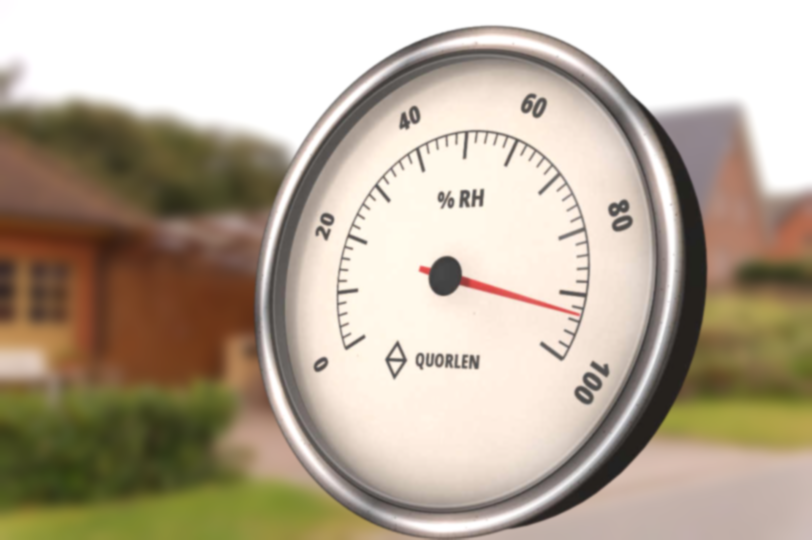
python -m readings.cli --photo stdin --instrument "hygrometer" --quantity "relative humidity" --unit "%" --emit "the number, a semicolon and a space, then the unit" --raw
93; %
